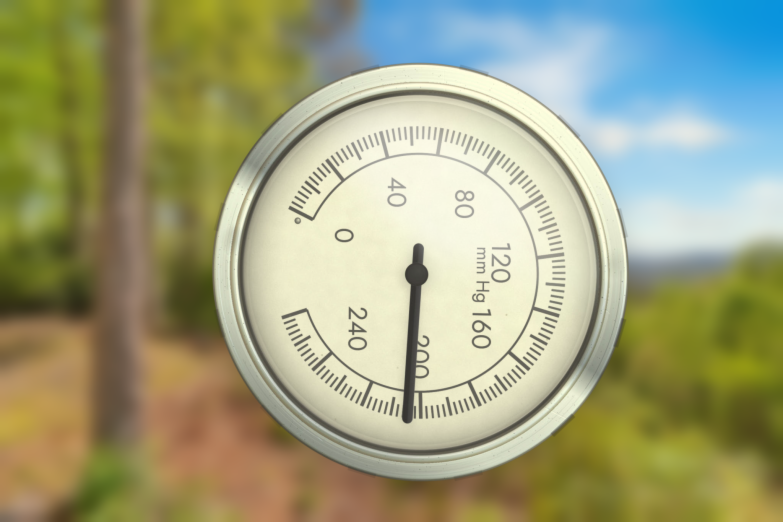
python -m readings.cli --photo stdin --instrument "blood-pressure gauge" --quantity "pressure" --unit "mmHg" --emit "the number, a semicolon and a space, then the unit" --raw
204; mmHg
